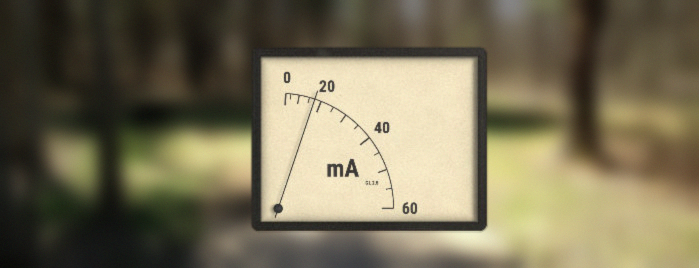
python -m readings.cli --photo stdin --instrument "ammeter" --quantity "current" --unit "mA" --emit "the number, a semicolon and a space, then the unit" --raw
17.5; mA
